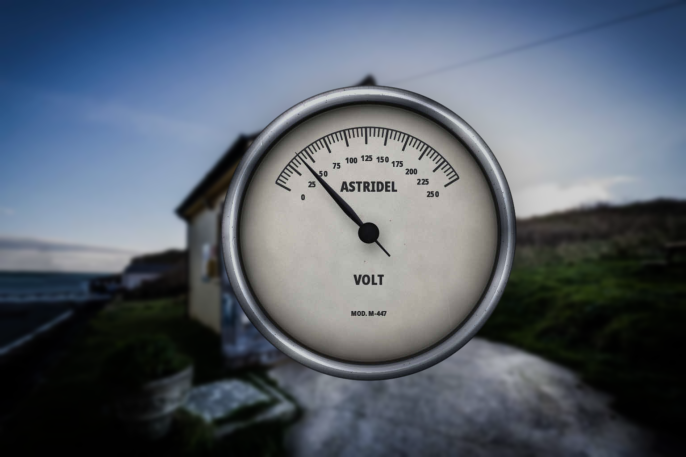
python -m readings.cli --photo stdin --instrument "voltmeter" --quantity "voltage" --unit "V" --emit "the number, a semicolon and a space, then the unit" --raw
40; V
